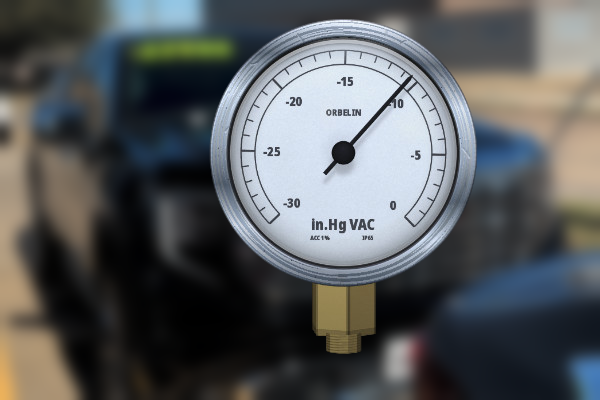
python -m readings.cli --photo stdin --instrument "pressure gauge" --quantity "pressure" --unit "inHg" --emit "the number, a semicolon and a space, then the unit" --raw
-10.5; inHg
